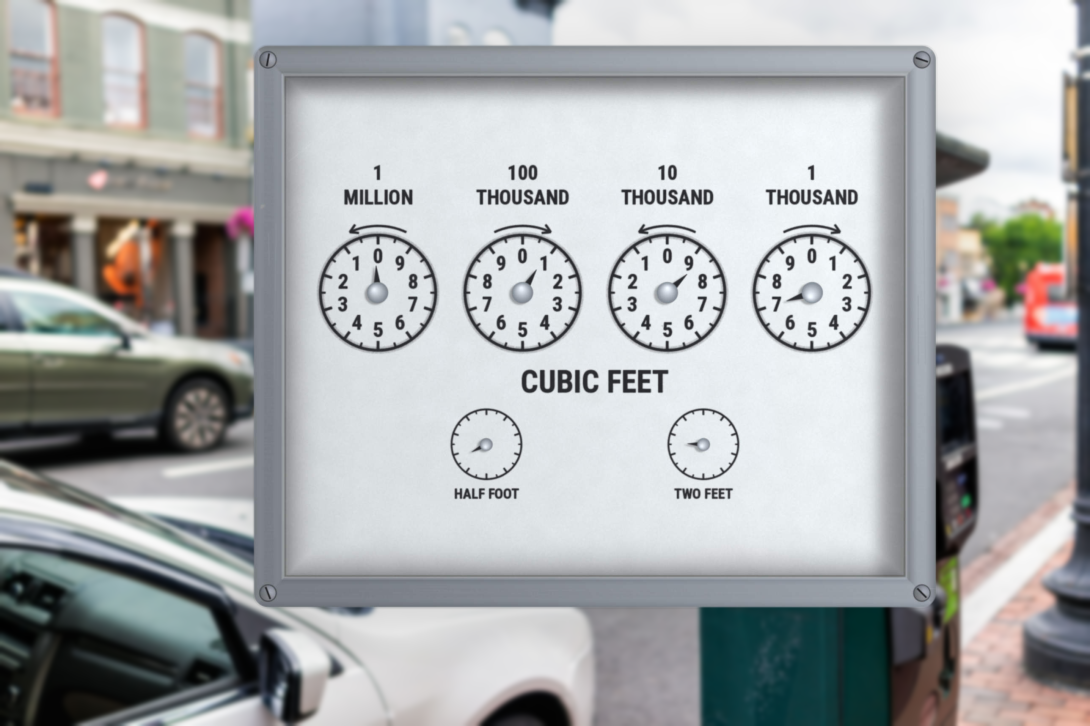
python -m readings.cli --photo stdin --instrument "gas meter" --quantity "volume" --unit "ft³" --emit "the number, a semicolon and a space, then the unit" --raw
8700; ft³
